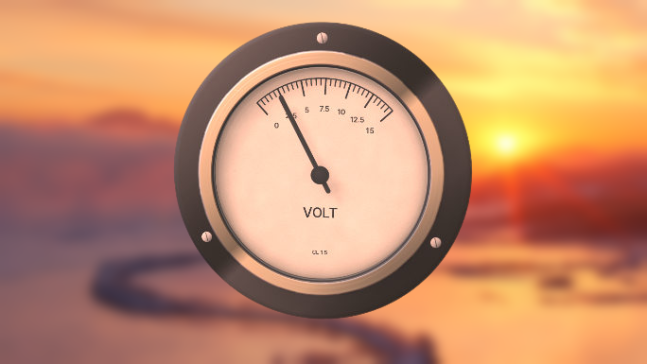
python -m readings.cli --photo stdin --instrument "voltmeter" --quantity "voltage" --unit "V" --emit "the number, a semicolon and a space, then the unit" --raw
2.5; V
